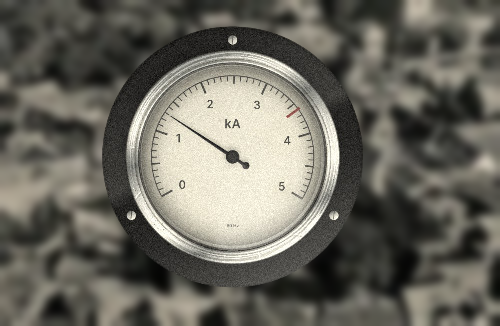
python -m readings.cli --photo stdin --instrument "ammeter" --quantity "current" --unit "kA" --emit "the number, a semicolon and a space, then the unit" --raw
1.3; kA
